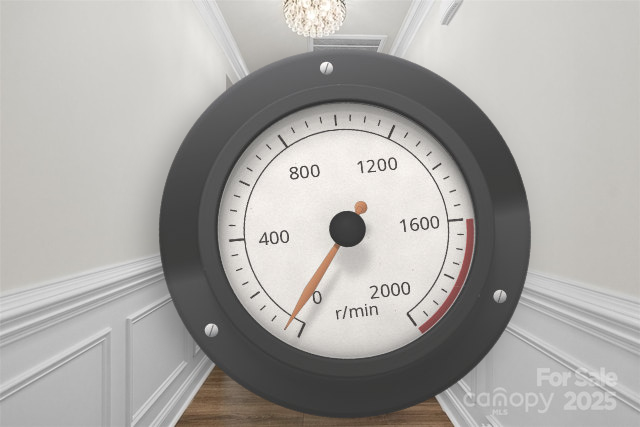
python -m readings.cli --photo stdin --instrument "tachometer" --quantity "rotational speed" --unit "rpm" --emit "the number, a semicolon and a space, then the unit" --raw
50; rpm
